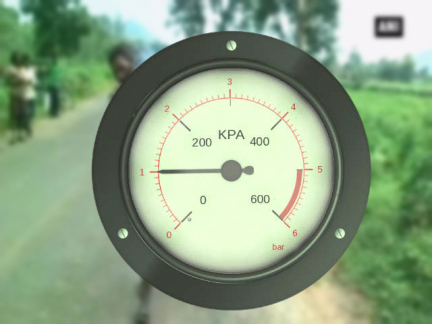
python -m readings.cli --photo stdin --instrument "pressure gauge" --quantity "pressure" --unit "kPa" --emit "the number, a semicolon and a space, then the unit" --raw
100; kPa
